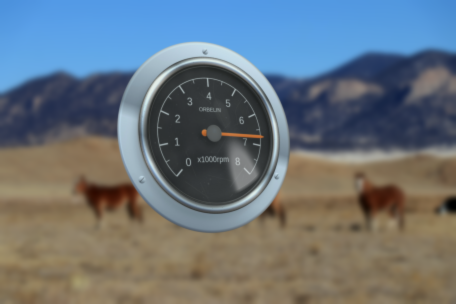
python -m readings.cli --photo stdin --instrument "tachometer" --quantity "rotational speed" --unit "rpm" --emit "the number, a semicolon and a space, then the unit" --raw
6750; rpm
